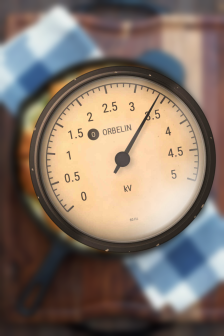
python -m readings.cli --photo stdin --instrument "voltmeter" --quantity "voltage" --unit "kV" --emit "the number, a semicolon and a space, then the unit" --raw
3.4; kV
